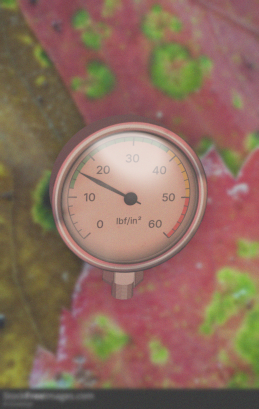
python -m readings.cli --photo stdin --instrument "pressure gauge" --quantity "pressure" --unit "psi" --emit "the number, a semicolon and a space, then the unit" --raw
16; psi
